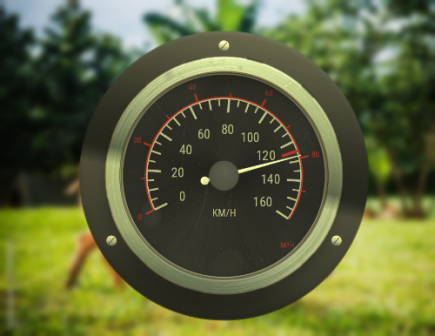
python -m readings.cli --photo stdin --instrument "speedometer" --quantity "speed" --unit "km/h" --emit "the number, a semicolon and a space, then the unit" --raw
127.5; km/h
